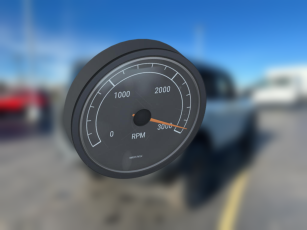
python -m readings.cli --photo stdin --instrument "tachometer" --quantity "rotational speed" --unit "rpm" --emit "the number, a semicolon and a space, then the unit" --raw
2900; rpm
